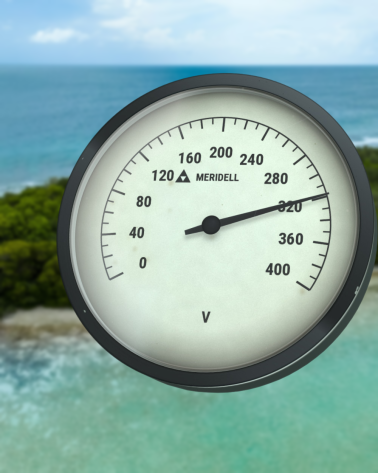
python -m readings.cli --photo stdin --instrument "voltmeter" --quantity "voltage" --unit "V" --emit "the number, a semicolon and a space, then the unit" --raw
320; V
